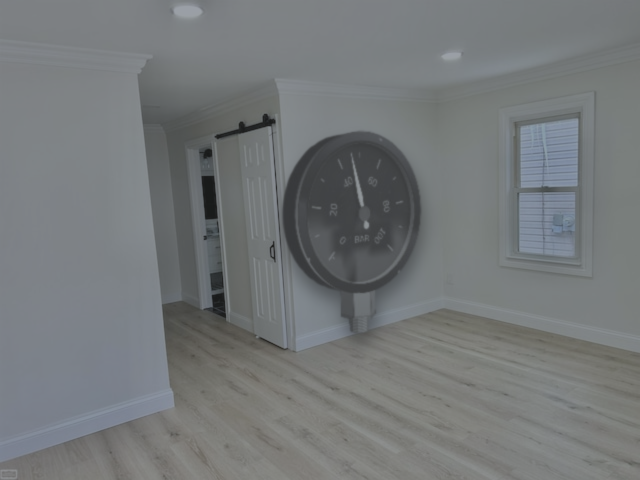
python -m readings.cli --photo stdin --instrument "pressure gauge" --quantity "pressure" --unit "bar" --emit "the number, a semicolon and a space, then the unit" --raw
45; bar
